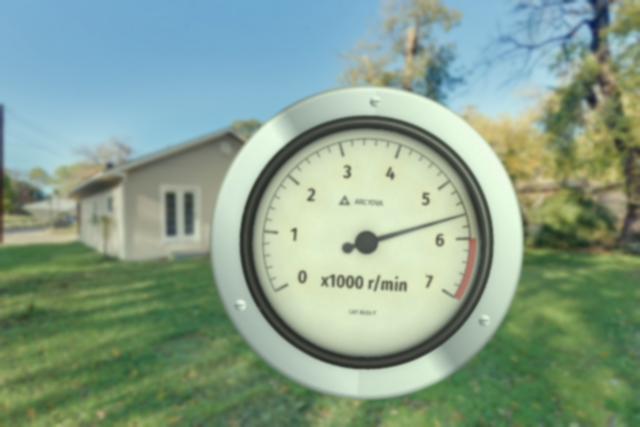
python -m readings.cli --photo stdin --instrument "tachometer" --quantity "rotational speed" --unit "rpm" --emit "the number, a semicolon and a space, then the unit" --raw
5600; rpm
